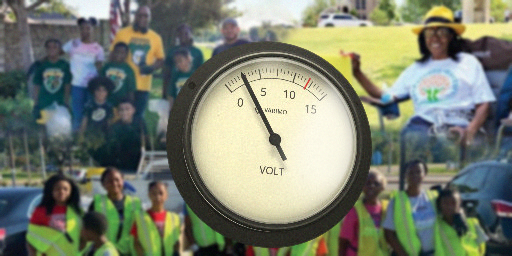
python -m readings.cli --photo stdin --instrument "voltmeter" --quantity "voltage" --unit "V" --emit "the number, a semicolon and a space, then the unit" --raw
2.5; V
